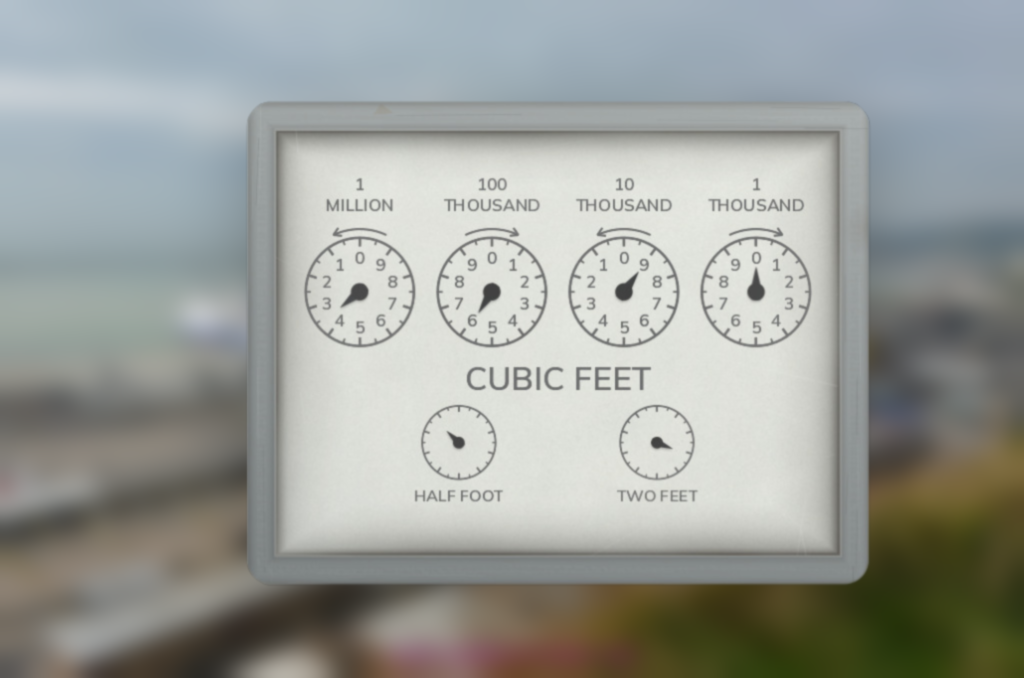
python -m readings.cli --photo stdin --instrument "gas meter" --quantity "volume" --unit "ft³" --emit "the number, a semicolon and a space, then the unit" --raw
359000; ft³
